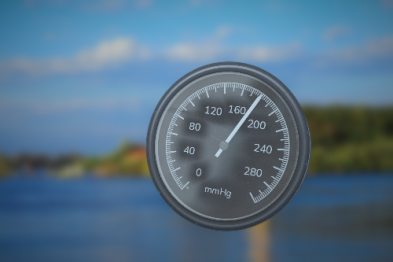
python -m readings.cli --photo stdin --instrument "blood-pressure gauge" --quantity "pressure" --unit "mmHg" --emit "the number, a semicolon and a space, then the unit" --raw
180; mmHg
